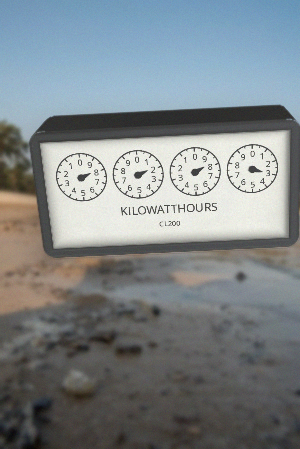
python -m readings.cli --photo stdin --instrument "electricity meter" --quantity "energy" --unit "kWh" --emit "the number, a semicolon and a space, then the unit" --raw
8183; kWh
